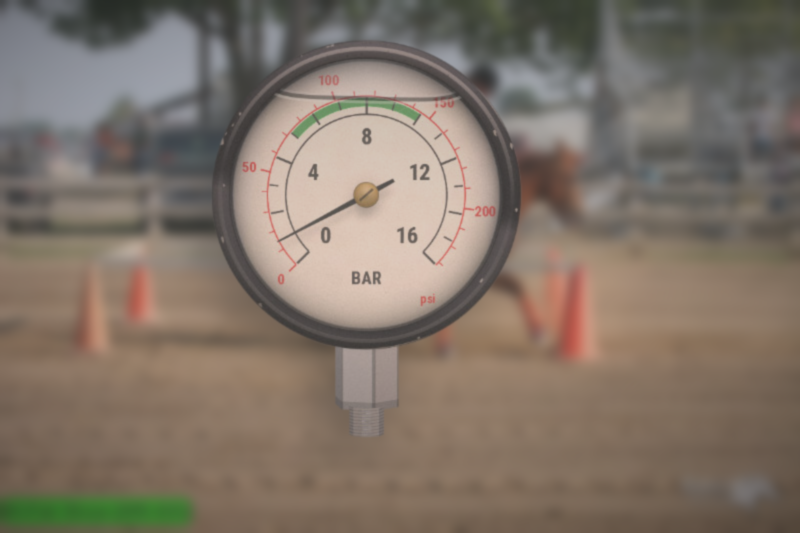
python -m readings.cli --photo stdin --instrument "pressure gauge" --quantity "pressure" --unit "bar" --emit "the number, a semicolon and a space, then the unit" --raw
1; bar
